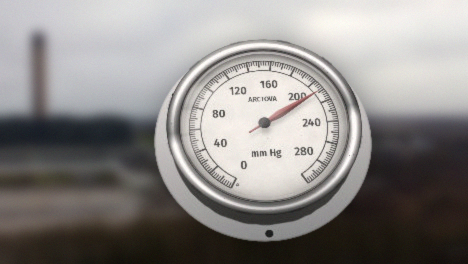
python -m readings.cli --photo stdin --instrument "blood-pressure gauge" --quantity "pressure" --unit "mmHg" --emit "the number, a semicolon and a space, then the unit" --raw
210; mmHg
